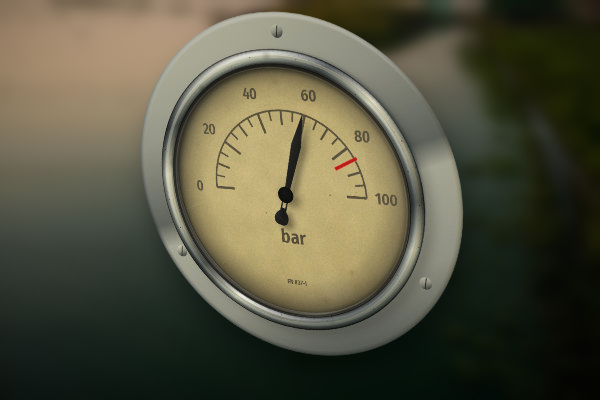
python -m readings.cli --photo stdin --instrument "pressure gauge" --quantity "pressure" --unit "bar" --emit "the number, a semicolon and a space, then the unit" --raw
60; bar
